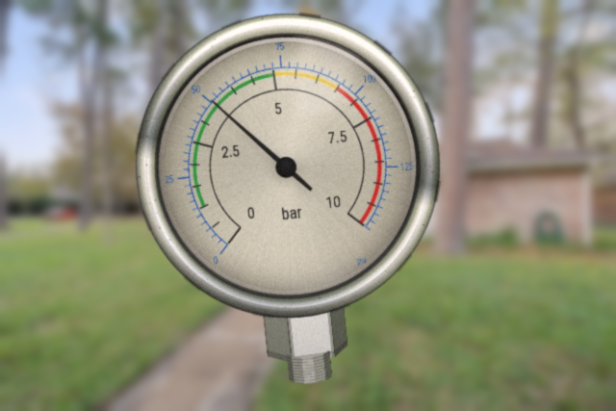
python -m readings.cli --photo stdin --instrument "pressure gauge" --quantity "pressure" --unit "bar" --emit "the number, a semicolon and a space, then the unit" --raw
3.5; bar
